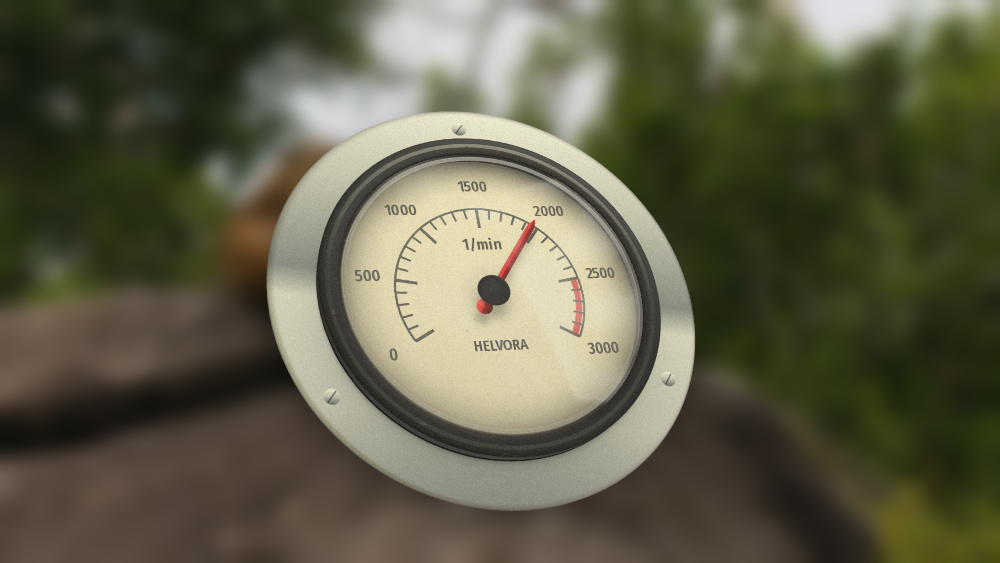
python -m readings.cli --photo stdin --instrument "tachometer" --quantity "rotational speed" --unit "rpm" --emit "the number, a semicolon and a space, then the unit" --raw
1950; rpm
